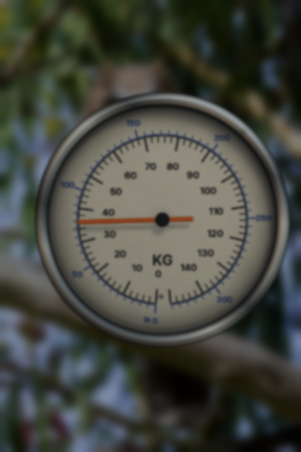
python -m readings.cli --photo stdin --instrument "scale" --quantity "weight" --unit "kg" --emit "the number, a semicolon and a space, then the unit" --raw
36; kg
